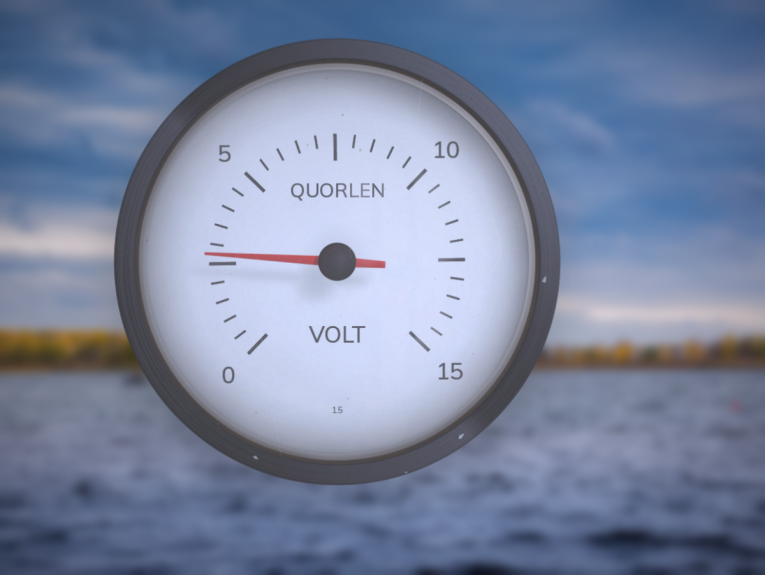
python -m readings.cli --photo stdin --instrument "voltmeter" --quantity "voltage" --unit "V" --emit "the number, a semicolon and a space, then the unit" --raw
2.75; V
